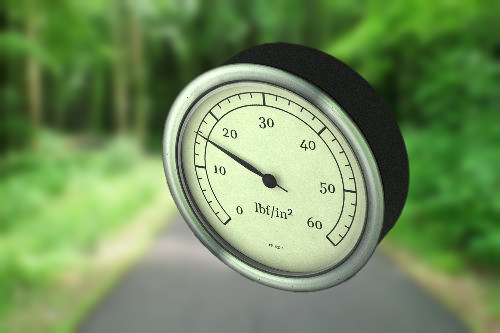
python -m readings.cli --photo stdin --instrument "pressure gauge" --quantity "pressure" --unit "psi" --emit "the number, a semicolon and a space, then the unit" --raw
16; psi
